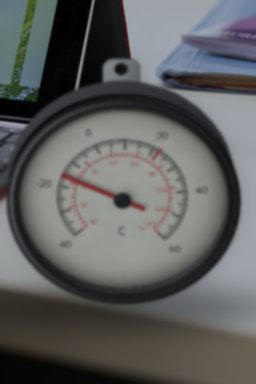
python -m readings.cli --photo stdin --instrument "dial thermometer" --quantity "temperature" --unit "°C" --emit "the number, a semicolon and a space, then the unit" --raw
-15; °C
